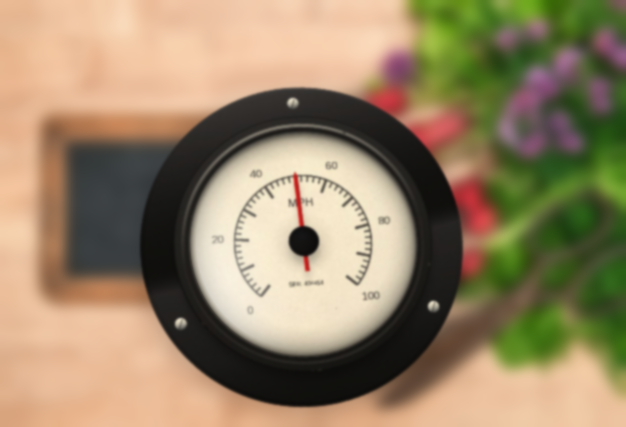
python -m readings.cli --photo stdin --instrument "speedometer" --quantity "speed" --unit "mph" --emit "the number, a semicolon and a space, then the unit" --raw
50; mph
